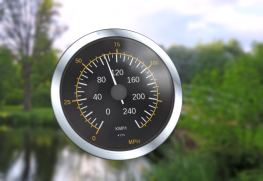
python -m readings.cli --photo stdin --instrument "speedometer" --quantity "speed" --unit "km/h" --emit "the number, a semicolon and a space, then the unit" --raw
105; km/h
